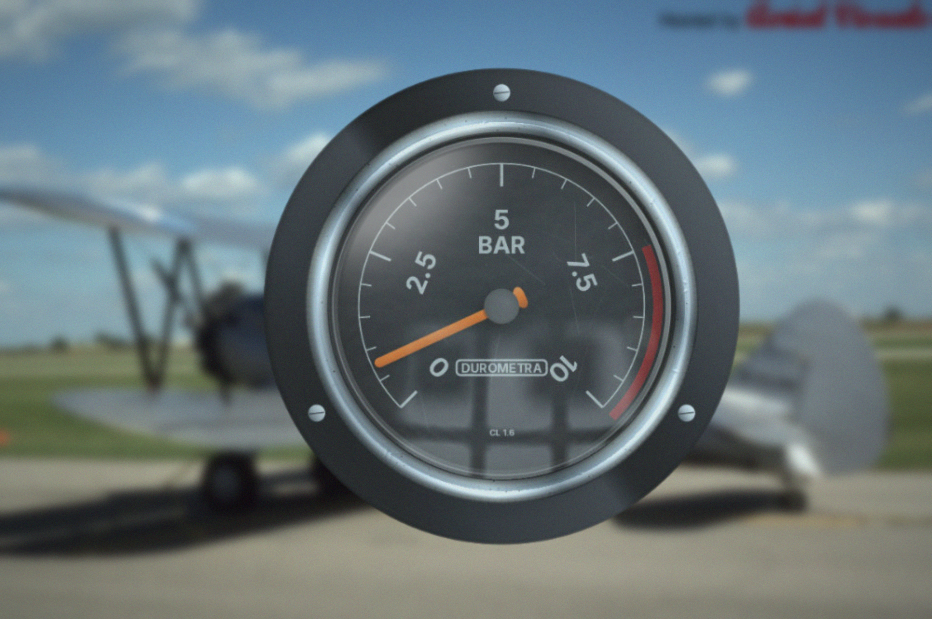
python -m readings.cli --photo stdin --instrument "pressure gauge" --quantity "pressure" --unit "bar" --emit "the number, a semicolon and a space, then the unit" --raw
0.75; bar
